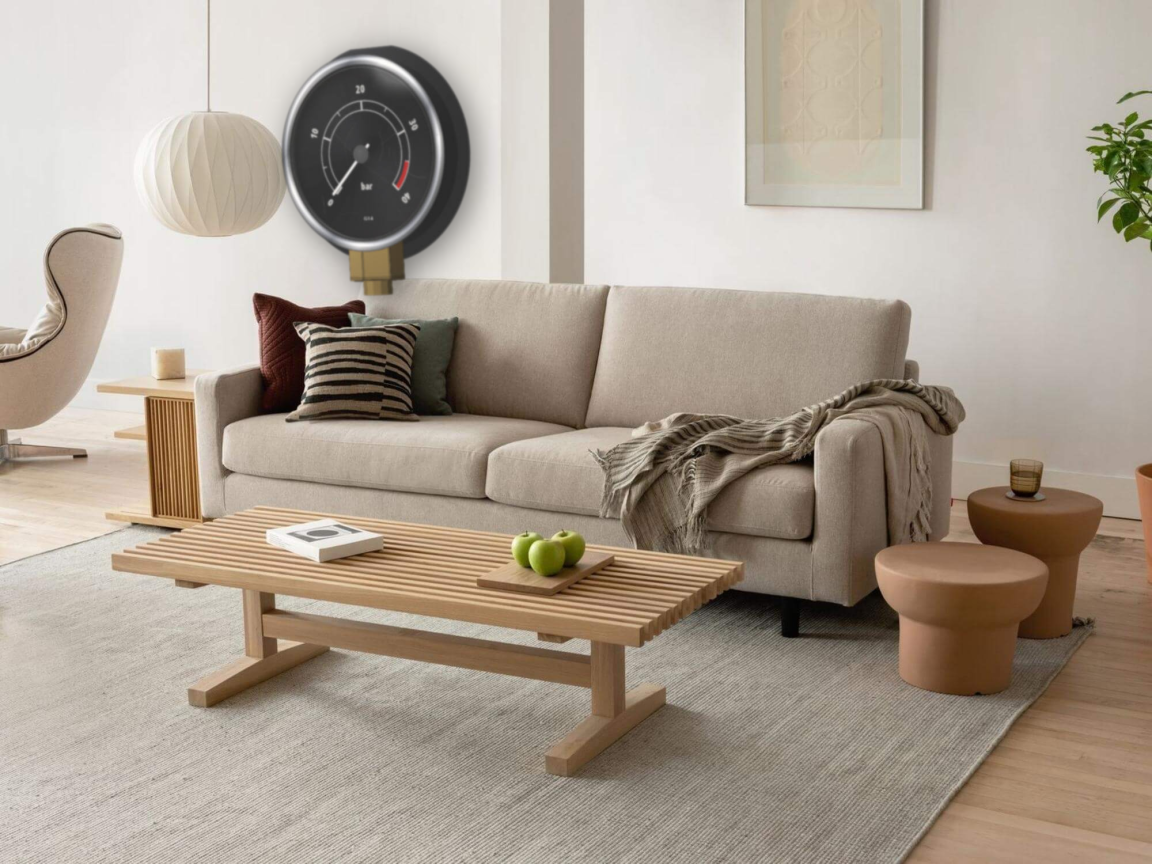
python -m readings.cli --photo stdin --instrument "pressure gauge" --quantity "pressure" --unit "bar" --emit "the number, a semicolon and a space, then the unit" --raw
0; bar
